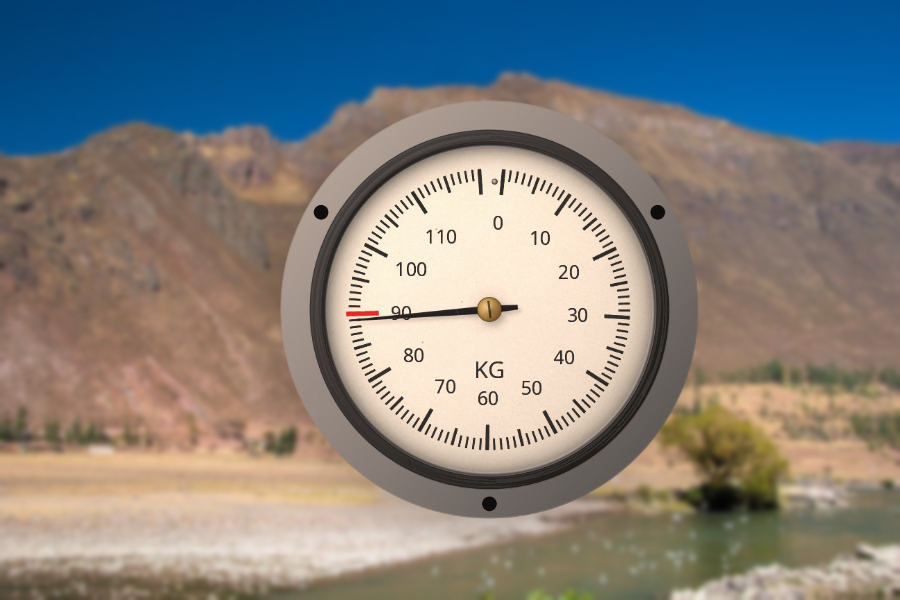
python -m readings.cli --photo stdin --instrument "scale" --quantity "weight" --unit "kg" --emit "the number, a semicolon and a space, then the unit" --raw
89; kg
